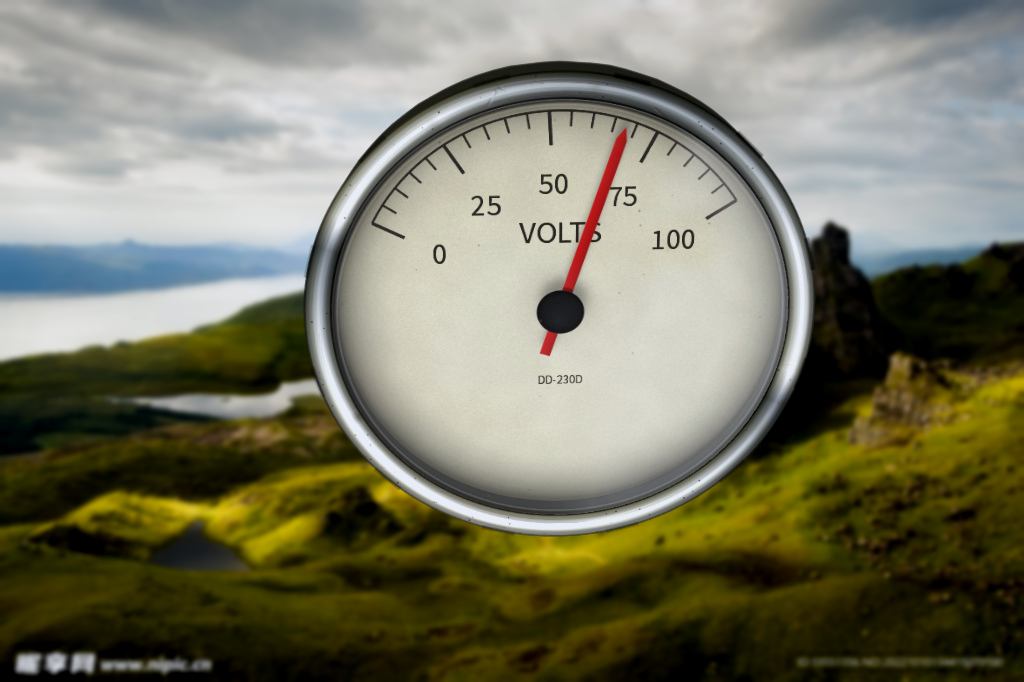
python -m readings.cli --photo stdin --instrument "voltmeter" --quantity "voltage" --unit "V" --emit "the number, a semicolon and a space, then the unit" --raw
67.5; V
